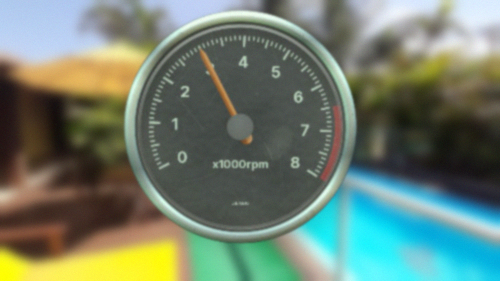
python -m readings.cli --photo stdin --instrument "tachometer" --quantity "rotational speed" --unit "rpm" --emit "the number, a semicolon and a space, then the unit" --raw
3000; rpm
